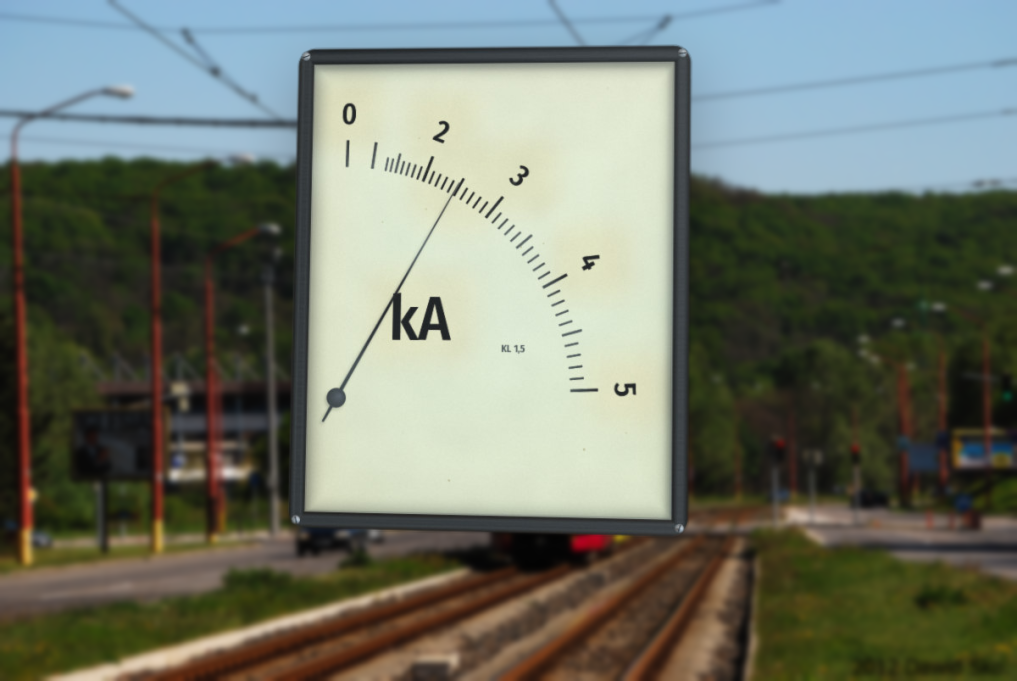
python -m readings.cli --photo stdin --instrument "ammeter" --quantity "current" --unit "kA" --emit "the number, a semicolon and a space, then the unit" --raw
2.5; kA
